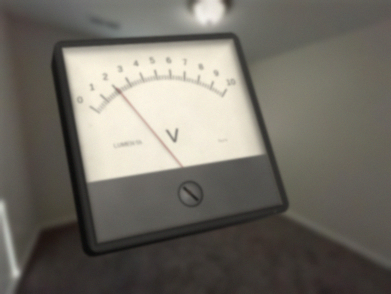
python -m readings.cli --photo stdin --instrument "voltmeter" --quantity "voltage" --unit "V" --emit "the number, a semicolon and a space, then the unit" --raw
2; V
